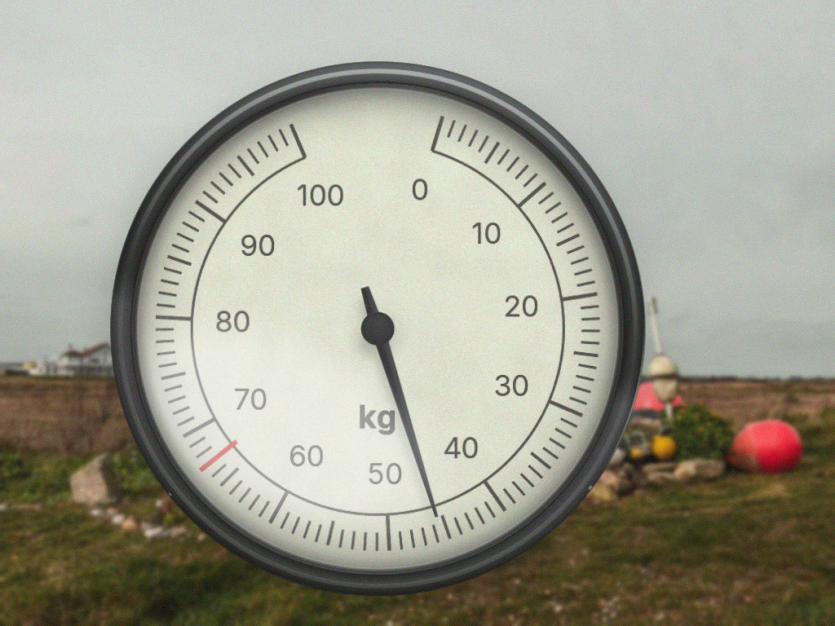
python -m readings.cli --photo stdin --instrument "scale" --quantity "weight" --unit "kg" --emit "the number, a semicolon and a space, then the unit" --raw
45.5; kg
